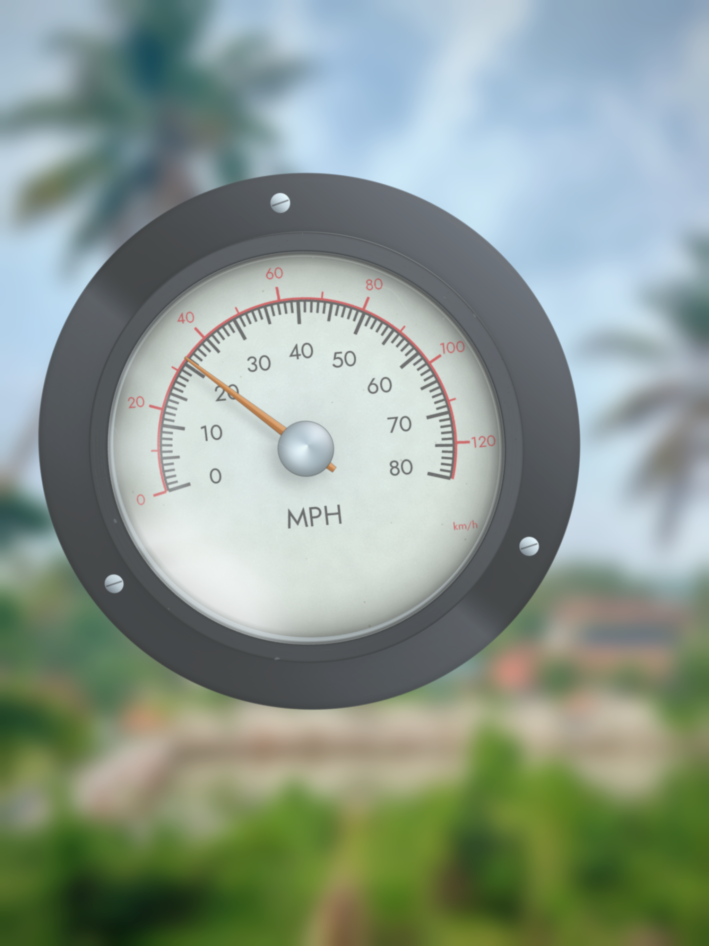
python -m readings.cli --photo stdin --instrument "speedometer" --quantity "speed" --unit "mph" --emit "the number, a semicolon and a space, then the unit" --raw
21; mph
